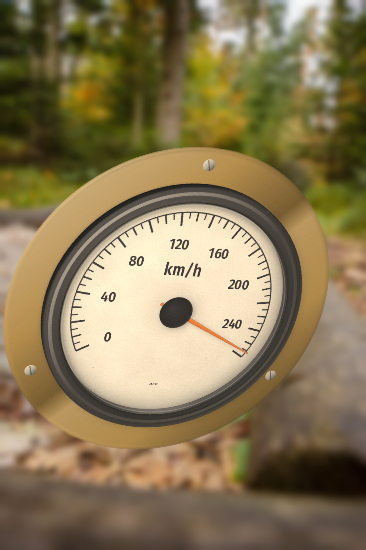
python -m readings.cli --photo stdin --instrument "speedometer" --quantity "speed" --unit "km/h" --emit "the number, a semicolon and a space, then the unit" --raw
255; km/h
